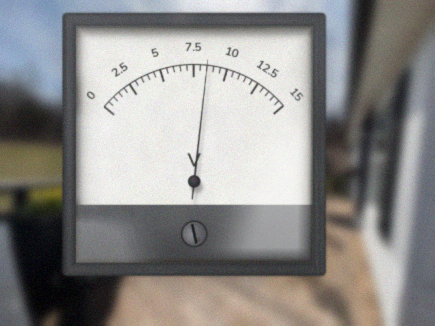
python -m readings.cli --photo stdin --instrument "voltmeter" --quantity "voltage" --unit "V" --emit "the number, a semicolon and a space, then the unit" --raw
8.5; V
